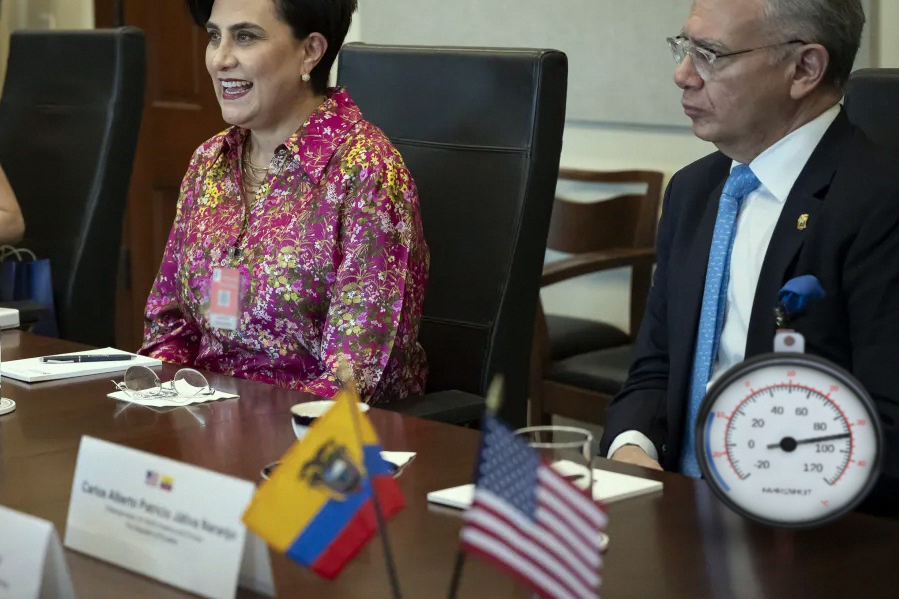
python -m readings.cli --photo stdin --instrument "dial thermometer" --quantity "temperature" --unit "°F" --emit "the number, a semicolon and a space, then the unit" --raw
90; °F
